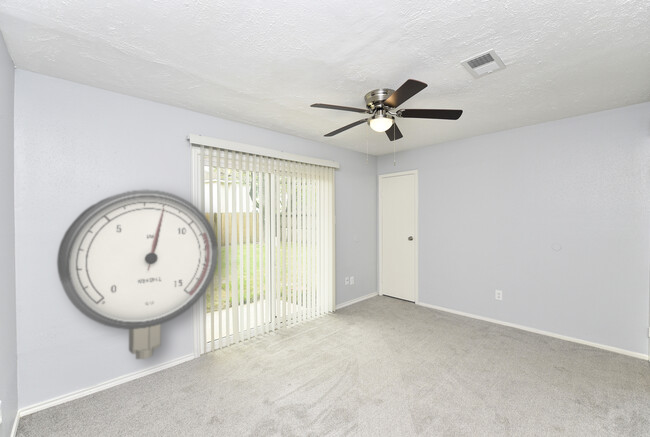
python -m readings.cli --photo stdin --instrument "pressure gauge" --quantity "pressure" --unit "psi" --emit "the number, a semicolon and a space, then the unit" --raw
8; psi
